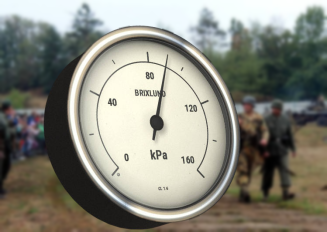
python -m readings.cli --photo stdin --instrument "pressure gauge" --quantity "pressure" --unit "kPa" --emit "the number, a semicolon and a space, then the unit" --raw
90; kPa
